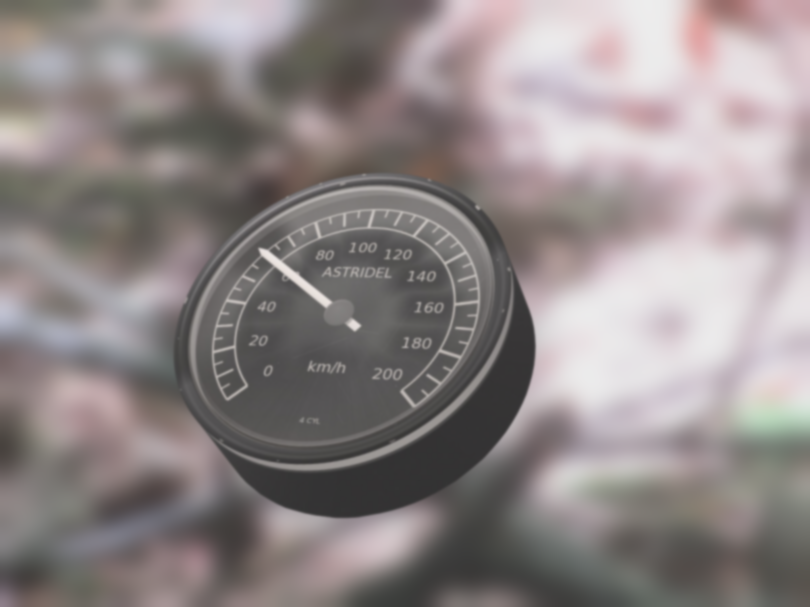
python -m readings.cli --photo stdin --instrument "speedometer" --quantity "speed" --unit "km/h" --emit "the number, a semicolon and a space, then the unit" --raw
60; km/h
